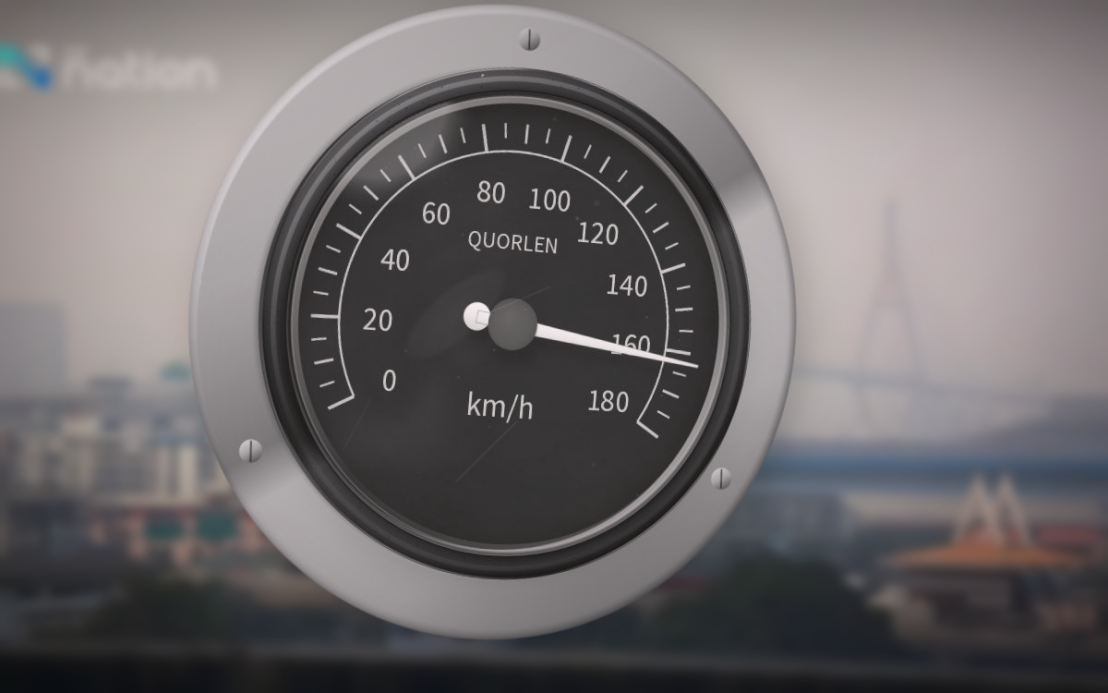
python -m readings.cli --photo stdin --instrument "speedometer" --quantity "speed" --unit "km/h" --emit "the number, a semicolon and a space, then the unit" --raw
162.5; km/h
